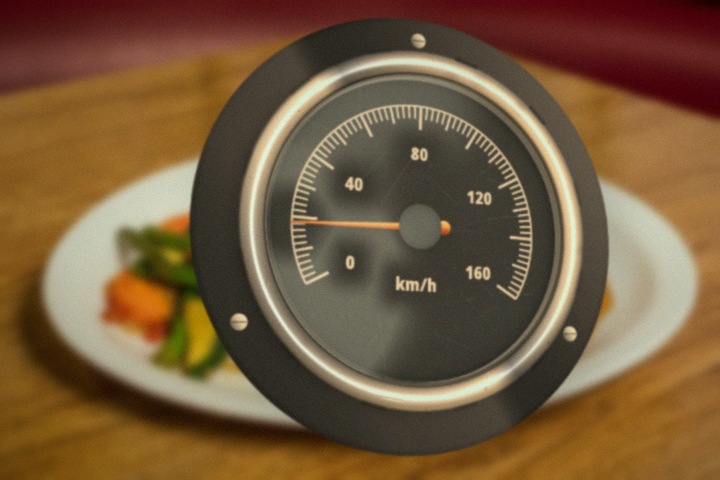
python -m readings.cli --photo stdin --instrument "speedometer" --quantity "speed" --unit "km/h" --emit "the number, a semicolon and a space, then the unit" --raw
18; km/h
